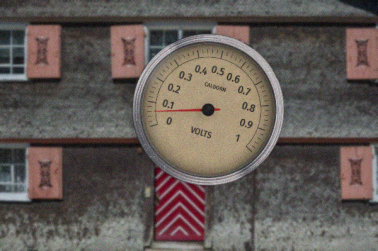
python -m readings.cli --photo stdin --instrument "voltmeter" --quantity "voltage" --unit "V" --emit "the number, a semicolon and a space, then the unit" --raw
0.06; V
